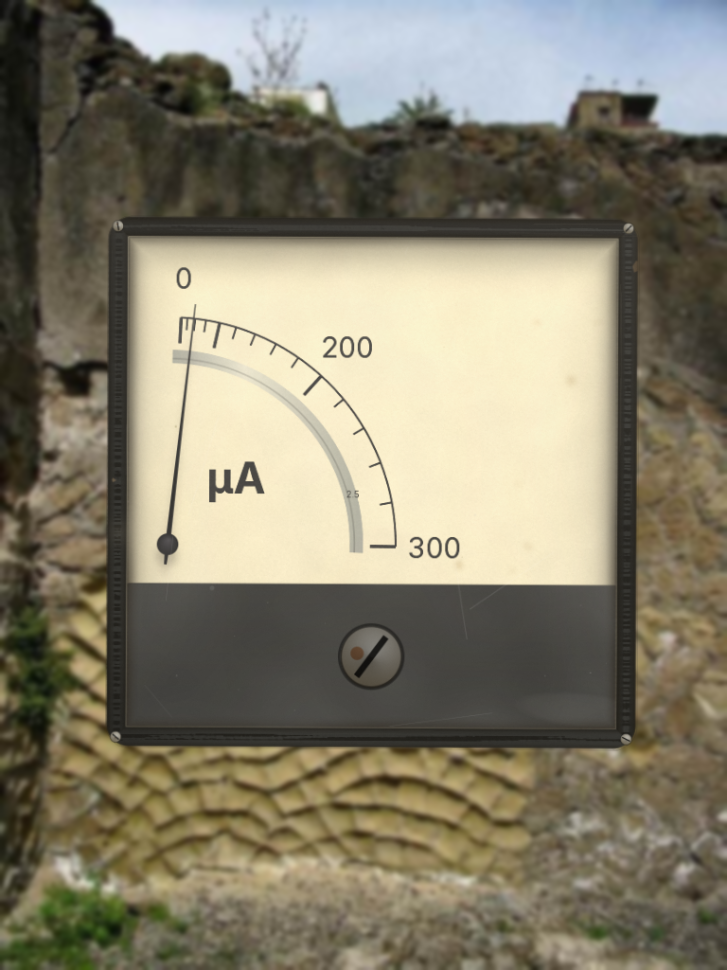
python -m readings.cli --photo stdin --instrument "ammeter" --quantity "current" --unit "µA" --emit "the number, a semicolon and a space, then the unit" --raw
60; µA
